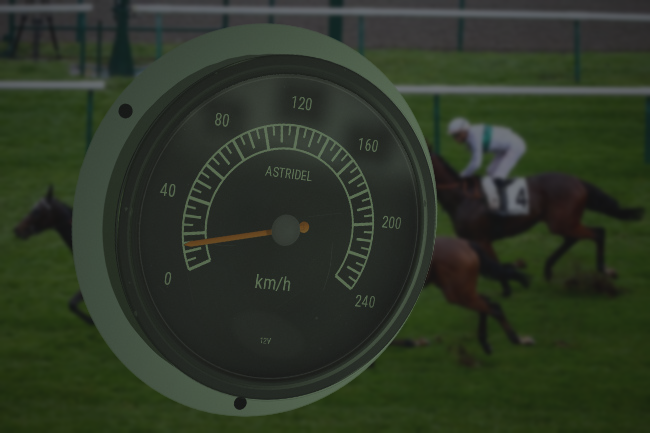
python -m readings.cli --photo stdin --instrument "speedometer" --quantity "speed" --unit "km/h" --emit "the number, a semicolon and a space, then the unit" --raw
15; km/h
